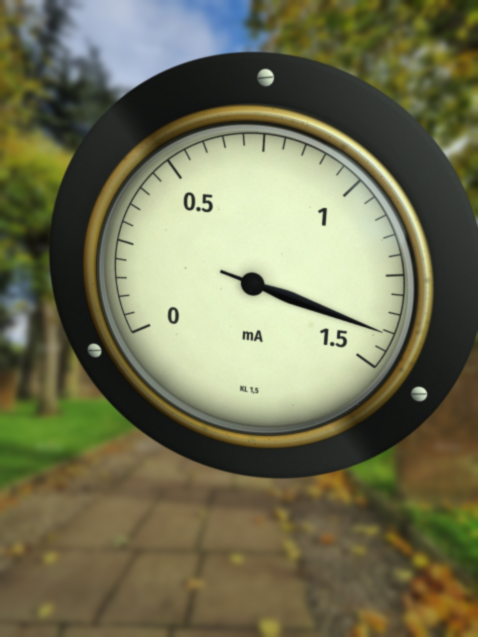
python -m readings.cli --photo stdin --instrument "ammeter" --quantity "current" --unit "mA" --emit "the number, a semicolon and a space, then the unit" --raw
1.4; mA
